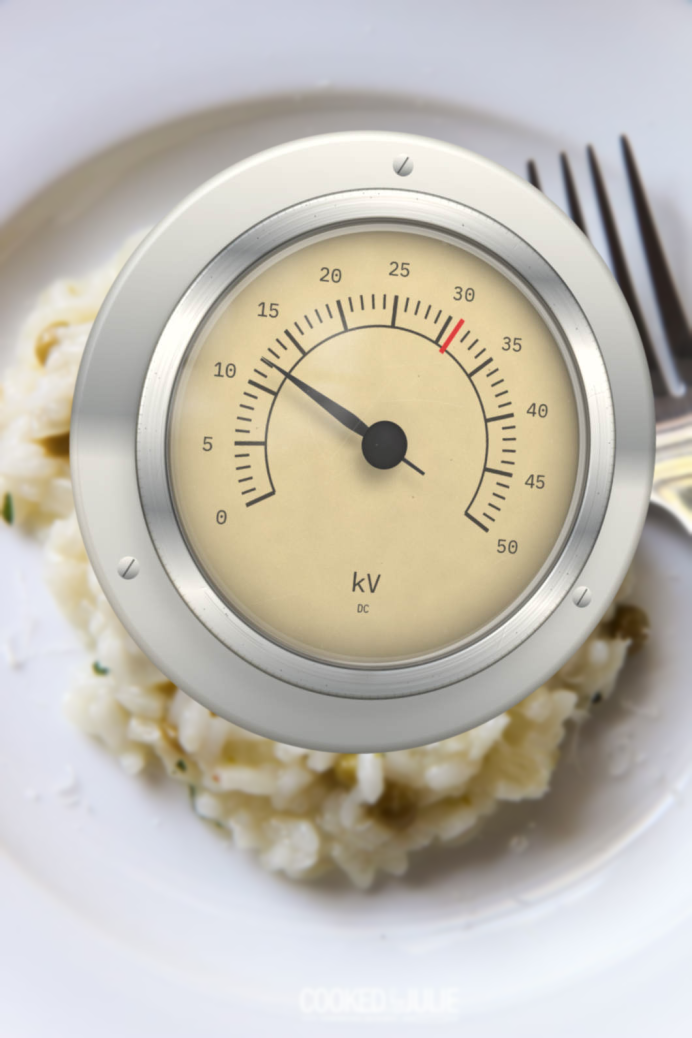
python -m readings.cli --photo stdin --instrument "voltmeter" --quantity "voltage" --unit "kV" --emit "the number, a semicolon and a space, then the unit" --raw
12; kV
